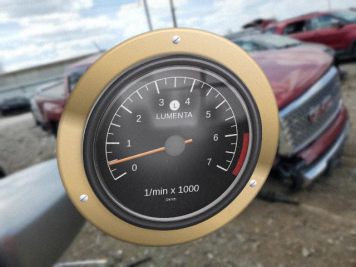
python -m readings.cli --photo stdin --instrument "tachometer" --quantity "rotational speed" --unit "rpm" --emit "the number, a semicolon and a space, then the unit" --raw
500; rpm
